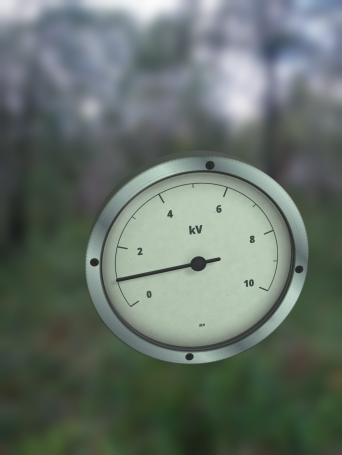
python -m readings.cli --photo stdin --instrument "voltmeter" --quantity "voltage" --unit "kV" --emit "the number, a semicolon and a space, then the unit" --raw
1; kV
